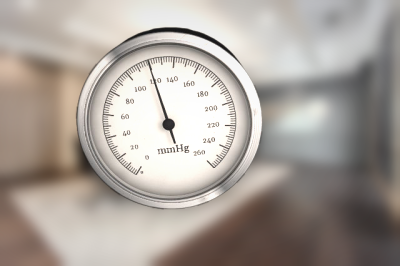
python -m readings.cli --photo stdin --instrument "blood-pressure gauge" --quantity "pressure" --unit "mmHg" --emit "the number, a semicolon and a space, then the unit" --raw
120; mmHg
